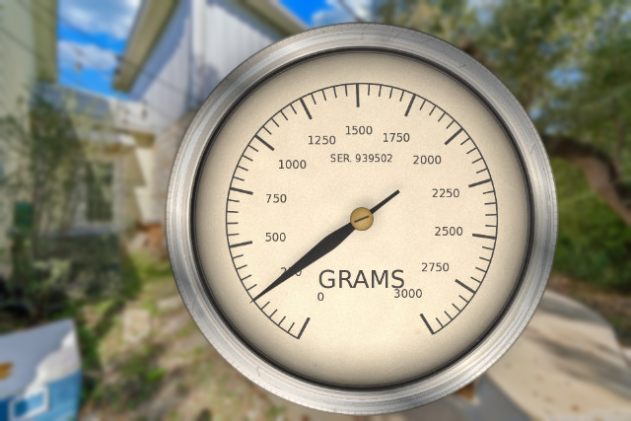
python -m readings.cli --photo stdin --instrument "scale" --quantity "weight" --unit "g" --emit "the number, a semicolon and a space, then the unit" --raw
250; g
